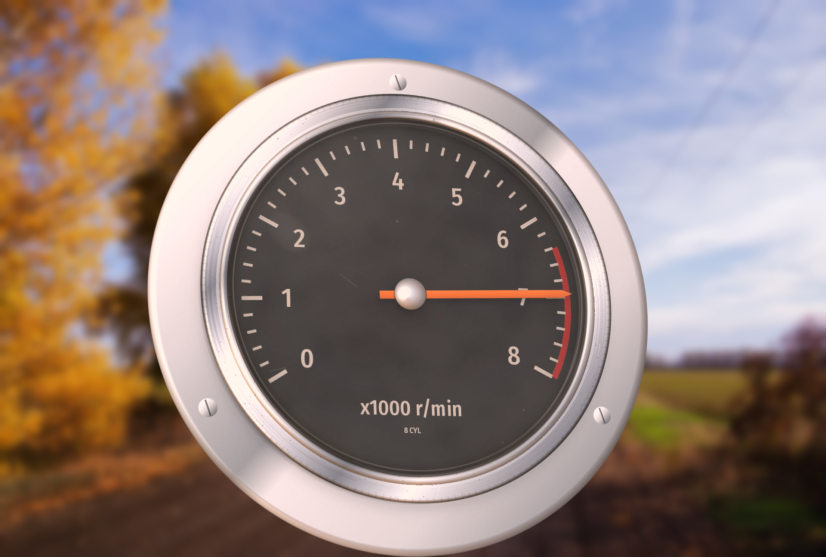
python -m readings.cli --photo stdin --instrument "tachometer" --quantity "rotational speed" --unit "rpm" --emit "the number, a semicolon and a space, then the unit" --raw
7000; rpm
